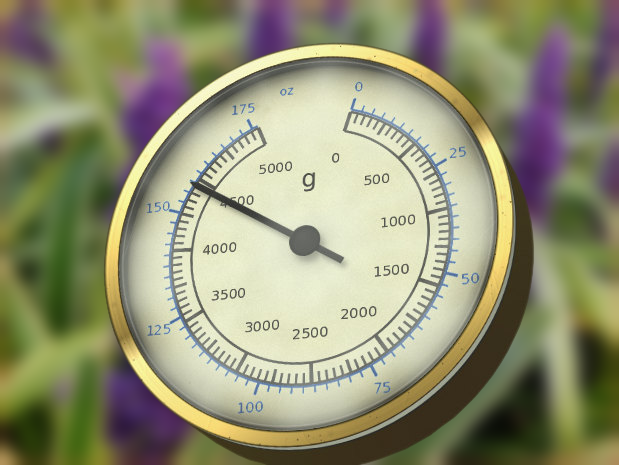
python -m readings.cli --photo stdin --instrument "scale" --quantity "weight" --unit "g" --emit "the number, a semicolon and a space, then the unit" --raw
4450; g
